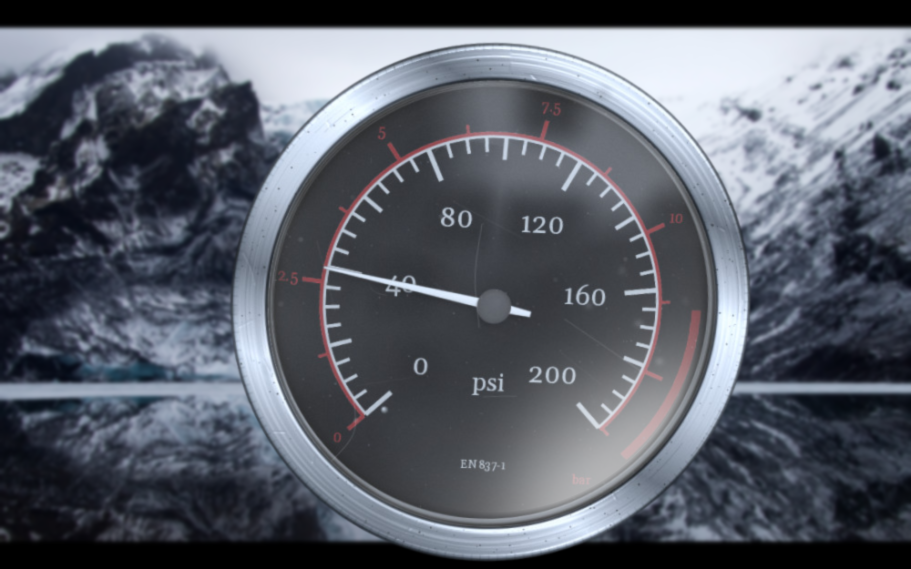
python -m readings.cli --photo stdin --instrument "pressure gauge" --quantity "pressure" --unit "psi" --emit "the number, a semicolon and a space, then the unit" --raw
40; psi
